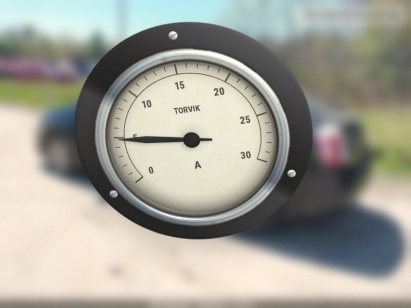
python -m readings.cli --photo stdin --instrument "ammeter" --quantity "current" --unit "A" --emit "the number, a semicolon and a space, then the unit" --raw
5; A
